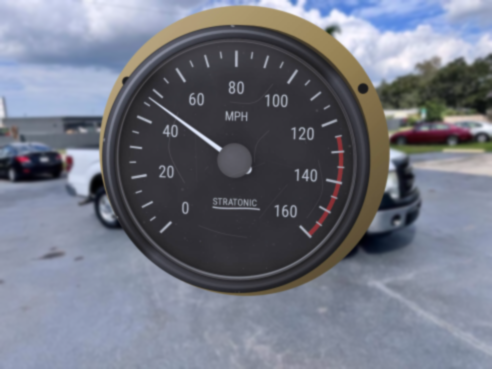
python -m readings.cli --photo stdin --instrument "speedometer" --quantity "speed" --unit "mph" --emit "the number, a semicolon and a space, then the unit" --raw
47.5; mph
